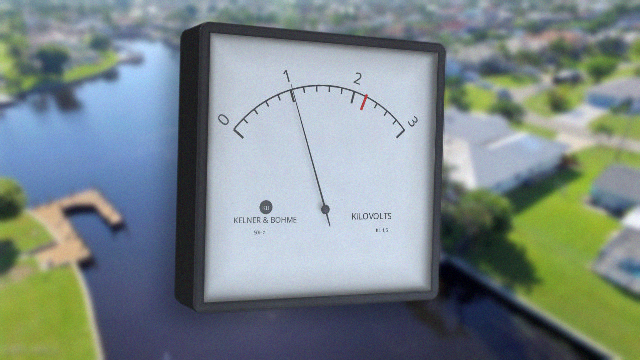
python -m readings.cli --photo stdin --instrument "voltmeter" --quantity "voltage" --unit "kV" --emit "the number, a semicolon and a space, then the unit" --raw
1; kV
